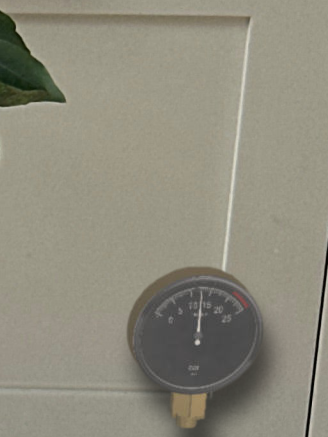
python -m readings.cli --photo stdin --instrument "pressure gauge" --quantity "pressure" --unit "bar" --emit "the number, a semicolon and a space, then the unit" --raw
12.5; bar
